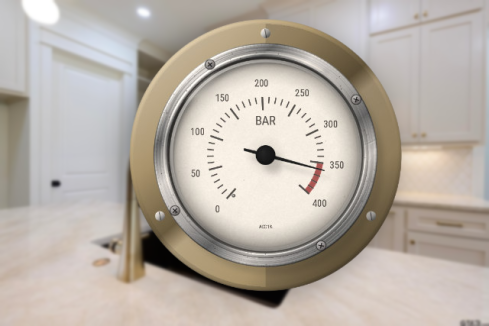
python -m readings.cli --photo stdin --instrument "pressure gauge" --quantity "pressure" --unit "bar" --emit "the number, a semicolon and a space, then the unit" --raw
360; bar
